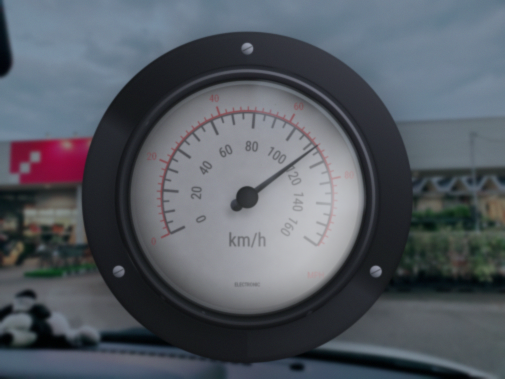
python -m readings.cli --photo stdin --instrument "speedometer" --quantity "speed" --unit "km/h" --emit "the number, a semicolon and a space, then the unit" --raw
112.5; km/h
